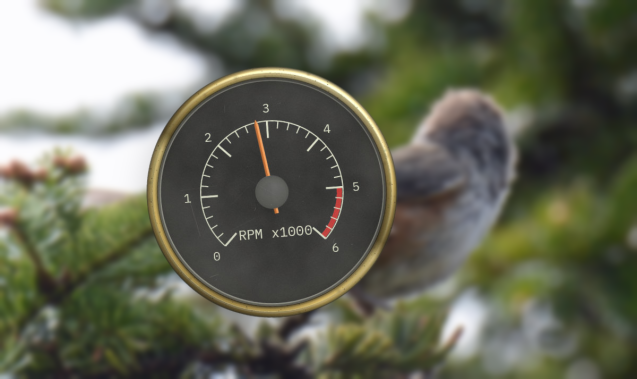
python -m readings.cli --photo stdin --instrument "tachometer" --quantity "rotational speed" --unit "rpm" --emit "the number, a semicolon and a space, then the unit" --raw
2800; rpm
